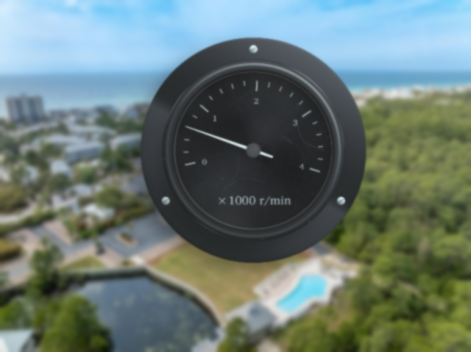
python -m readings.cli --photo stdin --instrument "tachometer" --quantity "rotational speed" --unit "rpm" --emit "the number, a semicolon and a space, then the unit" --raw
600; rpm
